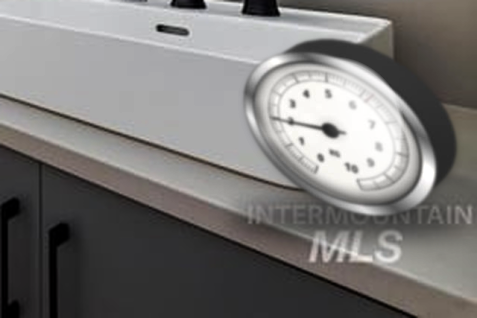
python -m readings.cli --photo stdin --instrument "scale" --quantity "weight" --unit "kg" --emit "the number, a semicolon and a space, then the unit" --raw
2; kg
